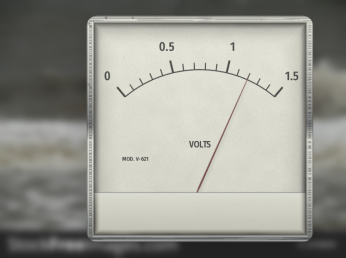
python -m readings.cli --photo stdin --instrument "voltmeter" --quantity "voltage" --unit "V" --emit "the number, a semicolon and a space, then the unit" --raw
1.2; V
